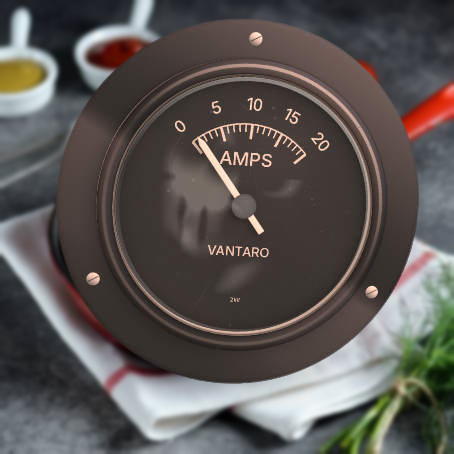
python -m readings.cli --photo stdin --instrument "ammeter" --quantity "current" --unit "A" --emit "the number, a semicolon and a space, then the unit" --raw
1; A
